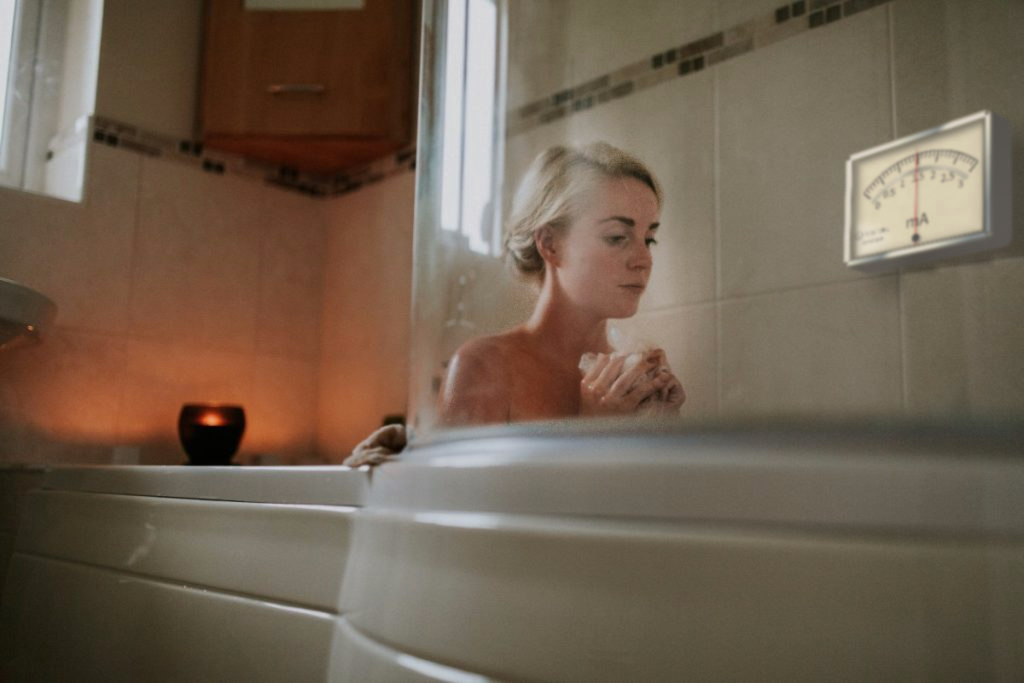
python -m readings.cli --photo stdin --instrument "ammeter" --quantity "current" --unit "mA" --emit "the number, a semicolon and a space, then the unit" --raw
1.5; mA
